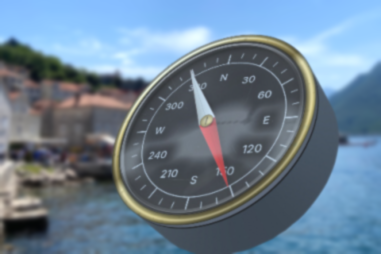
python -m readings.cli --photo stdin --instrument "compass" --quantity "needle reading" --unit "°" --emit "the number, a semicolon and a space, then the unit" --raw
150; °
